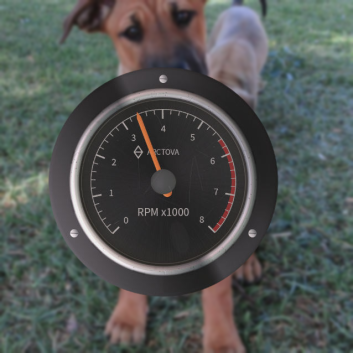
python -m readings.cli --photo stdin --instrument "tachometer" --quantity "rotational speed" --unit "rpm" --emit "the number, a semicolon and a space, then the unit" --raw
3400; rpm
